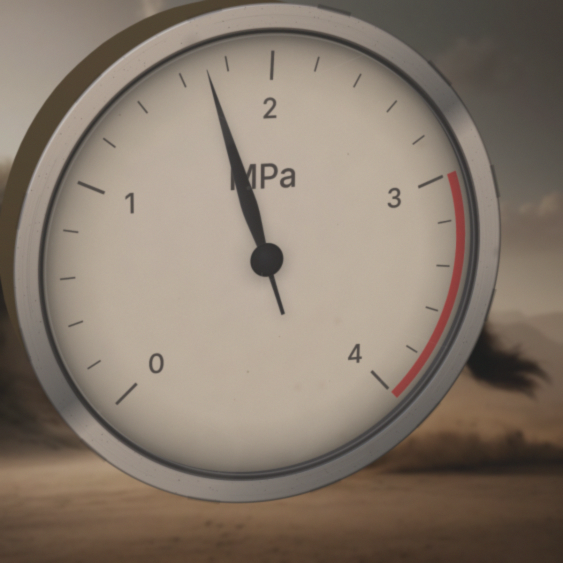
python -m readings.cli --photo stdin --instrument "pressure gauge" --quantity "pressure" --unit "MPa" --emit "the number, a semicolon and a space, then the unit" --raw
1.7; MPa
